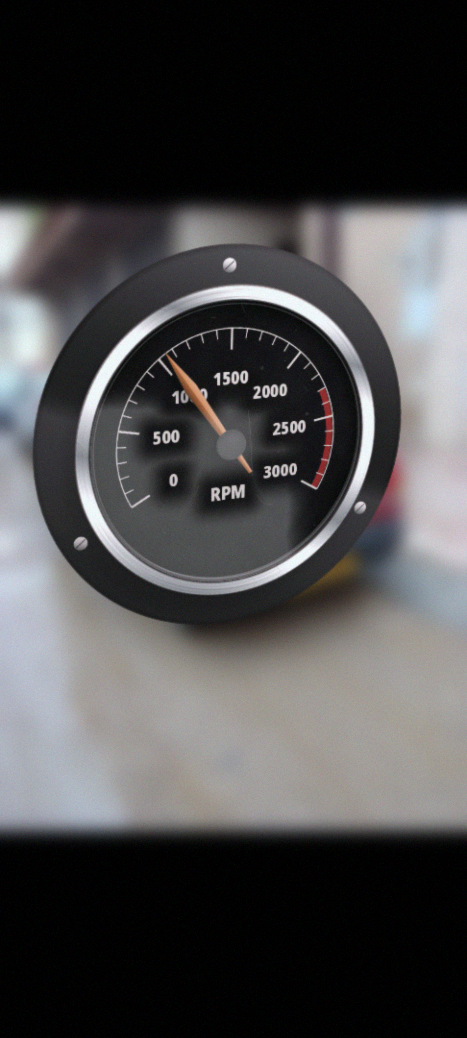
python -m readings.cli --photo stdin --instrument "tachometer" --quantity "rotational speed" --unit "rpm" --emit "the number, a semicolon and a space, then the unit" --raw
1050; rpm
